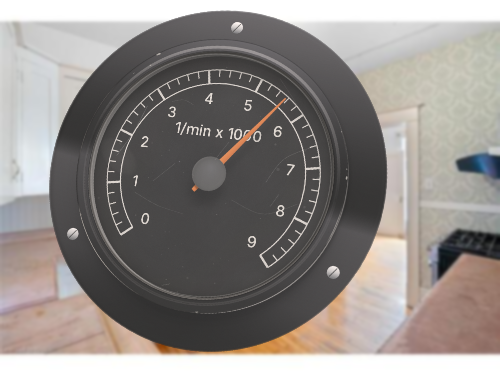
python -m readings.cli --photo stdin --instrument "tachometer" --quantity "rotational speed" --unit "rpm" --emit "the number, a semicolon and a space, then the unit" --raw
5600; rpm
